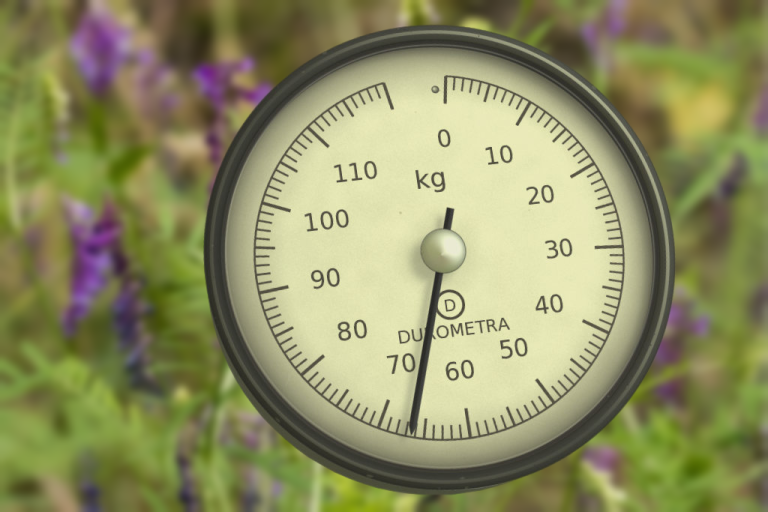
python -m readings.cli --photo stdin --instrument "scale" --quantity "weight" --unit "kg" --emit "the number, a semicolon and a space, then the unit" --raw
66.5; kg
